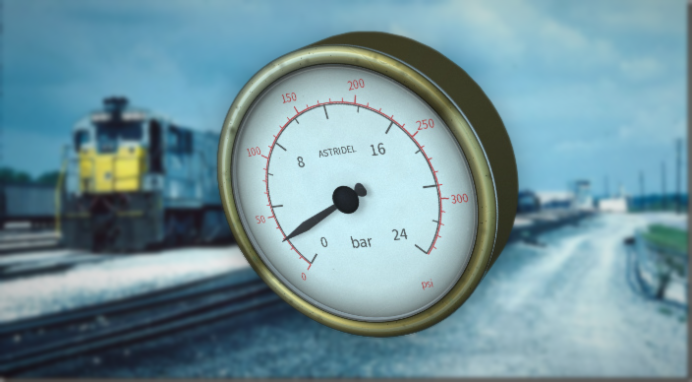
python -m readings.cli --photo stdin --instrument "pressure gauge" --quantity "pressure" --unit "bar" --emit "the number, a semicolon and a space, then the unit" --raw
2; bar
